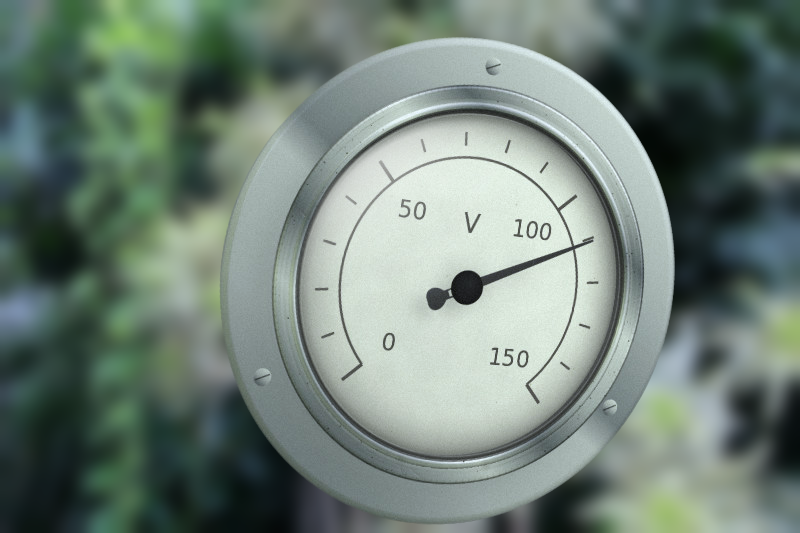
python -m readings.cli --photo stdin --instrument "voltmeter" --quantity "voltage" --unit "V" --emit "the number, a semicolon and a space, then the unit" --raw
110; V
